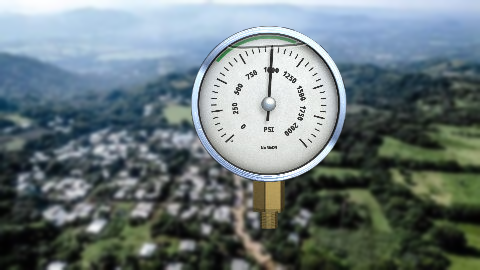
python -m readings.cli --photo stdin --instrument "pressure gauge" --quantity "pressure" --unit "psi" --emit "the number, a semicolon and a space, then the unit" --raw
1000; psi
